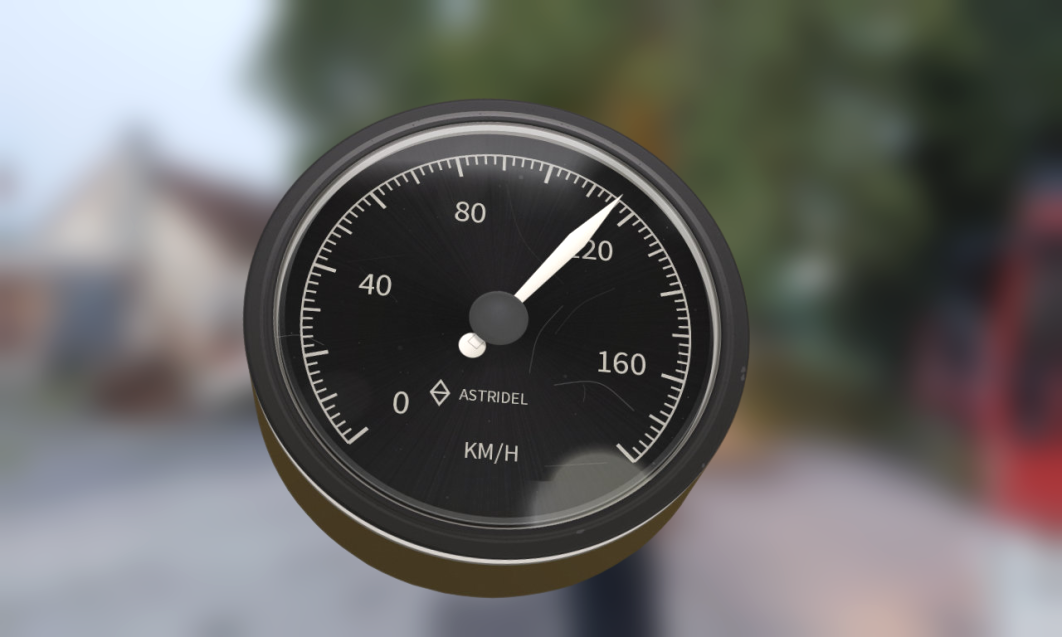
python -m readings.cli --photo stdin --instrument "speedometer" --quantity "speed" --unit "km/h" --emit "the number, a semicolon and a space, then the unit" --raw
116; km/h
